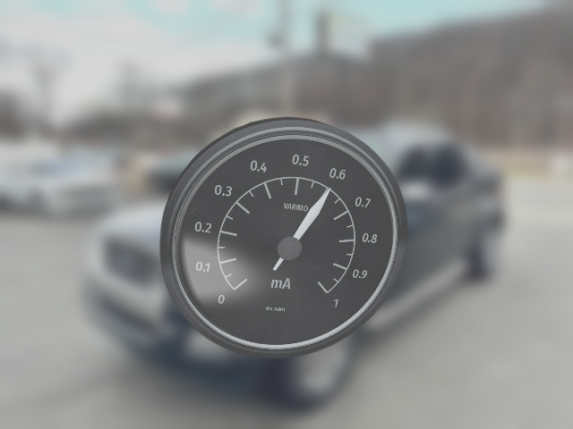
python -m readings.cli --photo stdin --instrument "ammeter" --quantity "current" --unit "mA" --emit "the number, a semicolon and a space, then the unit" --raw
0.6; mA
